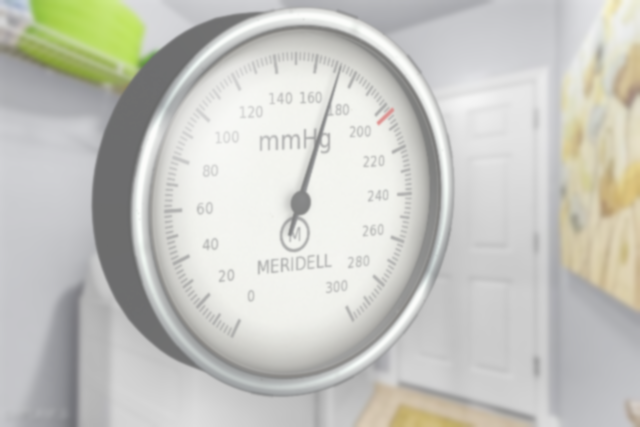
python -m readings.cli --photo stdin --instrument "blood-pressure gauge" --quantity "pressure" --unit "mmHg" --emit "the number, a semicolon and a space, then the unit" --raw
170; mmHg
